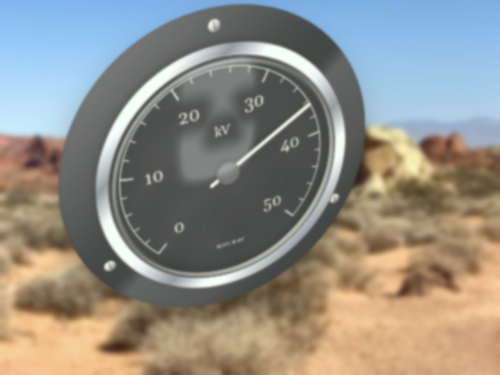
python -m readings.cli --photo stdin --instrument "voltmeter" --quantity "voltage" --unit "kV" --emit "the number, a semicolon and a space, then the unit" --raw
36; kV
